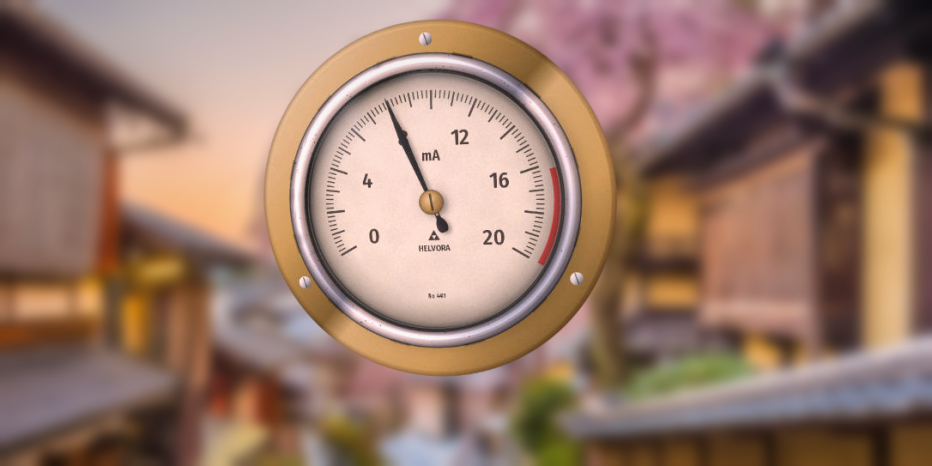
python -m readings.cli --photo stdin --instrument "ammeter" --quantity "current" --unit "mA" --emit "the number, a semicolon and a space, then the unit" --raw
8; mA
